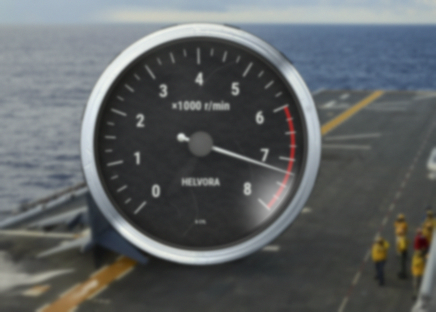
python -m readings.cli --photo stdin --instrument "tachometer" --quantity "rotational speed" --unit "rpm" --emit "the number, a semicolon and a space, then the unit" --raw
7250; rpm
